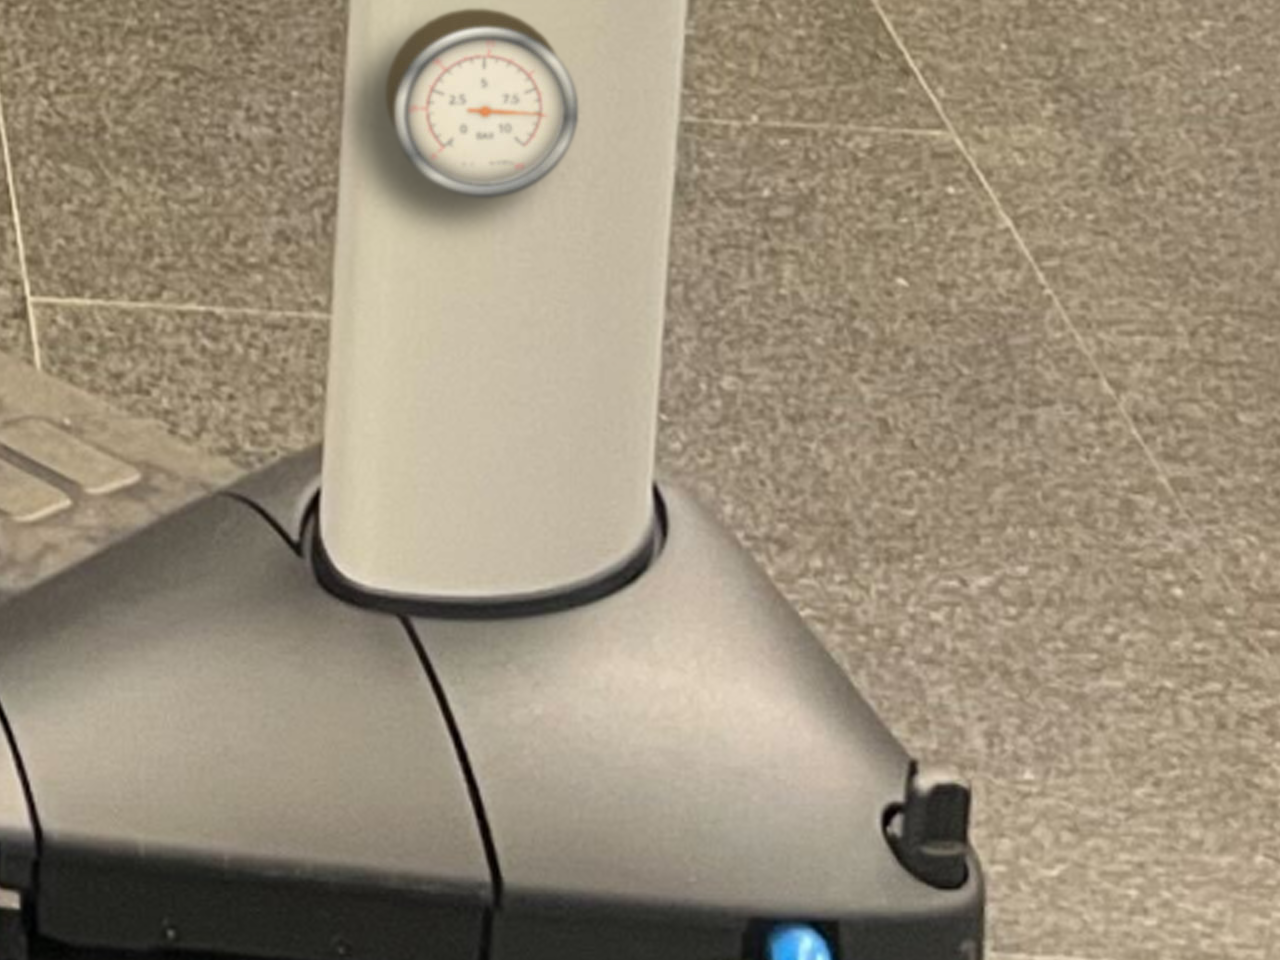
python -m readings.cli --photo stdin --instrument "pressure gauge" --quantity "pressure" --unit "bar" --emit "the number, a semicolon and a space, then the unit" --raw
8.5; bar
